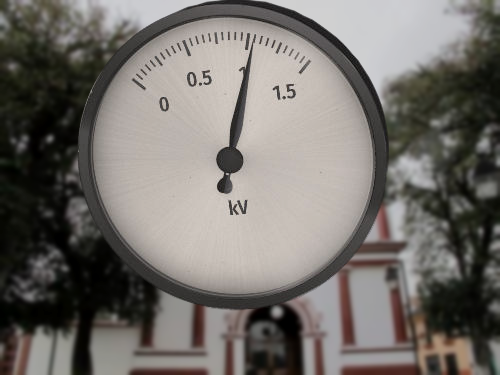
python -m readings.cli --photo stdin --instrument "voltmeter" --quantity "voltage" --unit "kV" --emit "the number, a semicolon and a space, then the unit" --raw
1.05; kV
